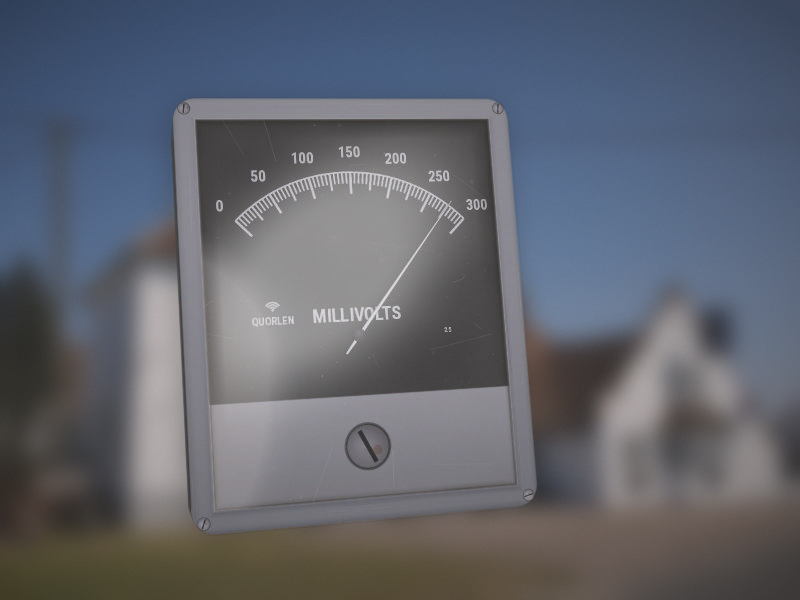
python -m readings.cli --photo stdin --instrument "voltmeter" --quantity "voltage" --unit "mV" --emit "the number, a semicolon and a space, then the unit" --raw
275; mV
